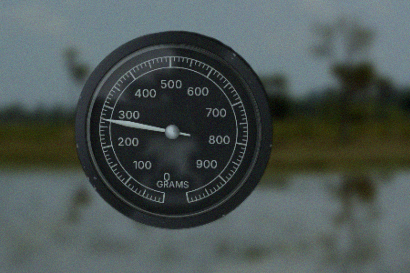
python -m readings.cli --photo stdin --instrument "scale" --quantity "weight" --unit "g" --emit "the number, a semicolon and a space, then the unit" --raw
270; g
